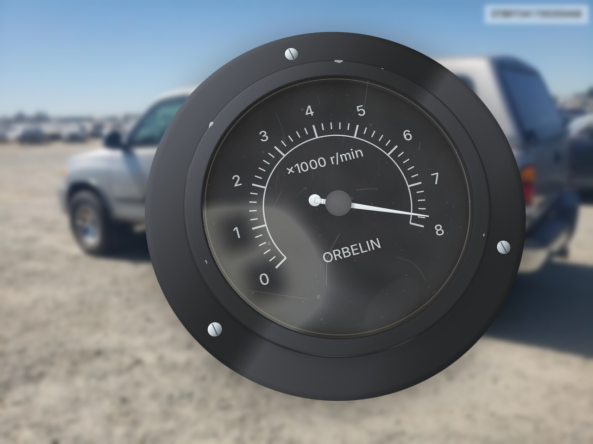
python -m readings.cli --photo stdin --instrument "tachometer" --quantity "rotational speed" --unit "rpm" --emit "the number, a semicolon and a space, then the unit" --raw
7800; rpm
